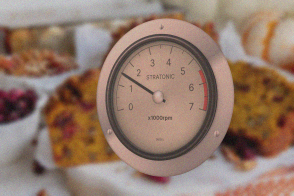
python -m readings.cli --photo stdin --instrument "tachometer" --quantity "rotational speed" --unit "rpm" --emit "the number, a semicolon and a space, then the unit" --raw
1500; rpm
